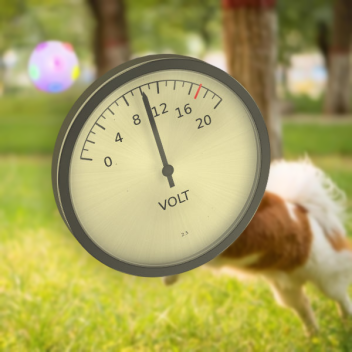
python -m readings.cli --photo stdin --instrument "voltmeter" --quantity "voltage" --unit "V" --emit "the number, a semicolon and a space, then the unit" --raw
10; V
